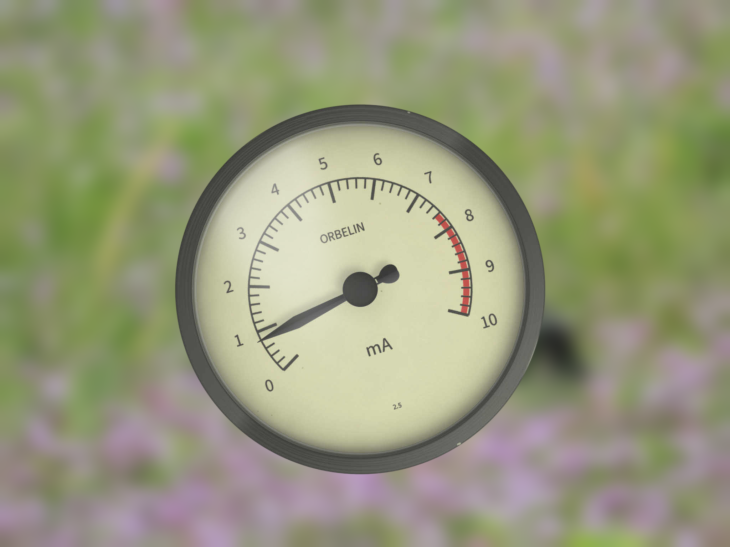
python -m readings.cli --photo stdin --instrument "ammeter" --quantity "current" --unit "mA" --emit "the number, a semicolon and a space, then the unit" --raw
0.8; mA
